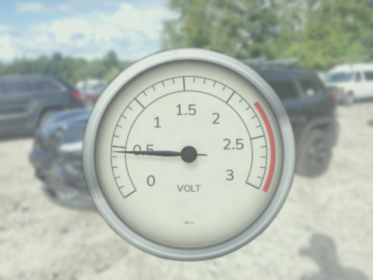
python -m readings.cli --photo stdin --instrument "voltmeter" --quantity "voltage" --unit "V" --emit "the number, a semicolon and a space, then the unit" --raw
0.45; V
